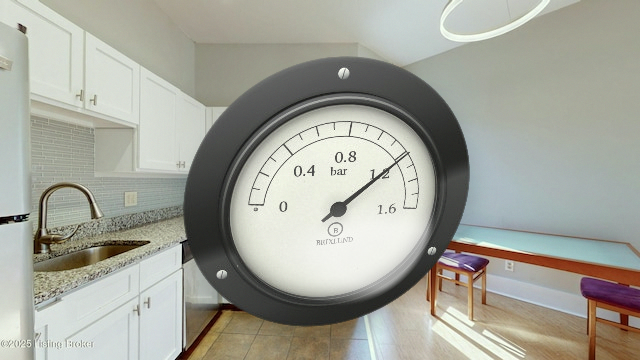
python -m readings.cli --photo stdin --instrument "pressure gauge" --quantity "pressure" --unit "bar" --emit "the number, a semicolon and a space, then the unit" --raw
1.2; bar
